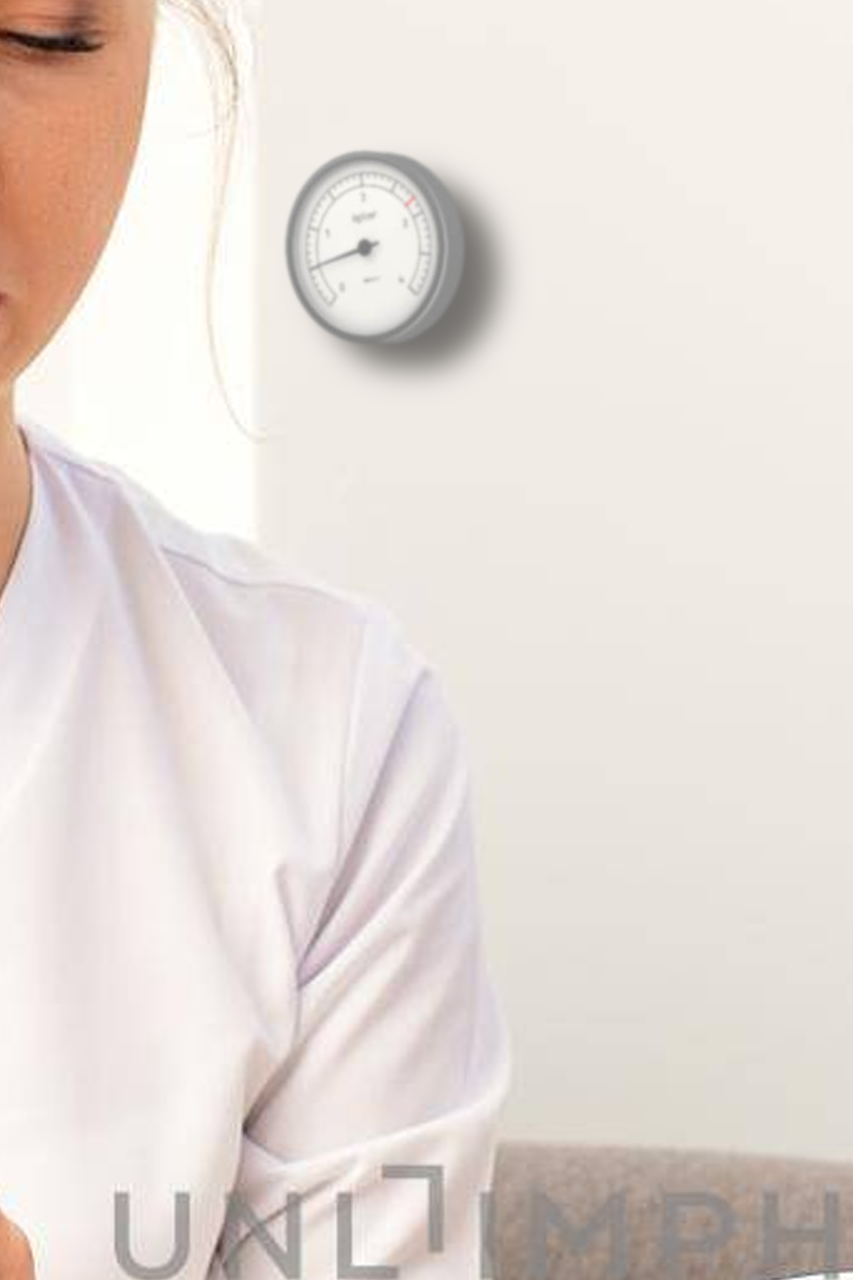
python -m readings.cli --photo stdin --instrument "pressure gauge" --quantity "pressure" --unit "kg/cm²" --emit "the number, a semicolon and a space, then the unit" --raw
0.5; kg/cm²
